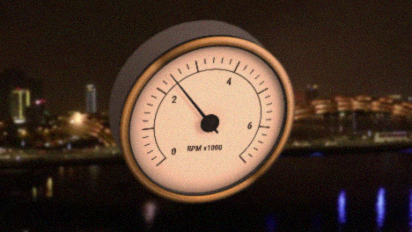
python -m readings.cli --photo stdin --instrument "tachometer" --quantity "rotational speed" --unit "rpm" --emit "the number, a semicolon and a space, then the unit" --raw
2400; rpm
